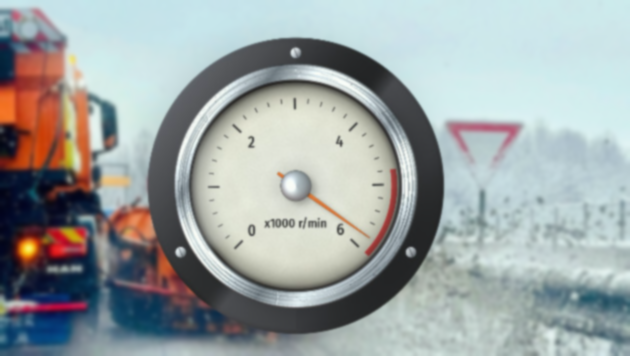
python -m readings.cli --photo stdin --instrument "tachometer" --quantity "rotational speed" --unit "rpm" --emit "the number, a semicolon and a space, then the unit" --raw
5800; rpm
